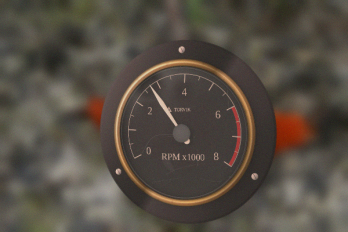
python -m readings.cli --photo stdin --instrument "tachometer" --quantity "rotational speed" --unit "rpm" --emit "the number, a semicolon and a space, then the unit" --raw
2750; rpm
